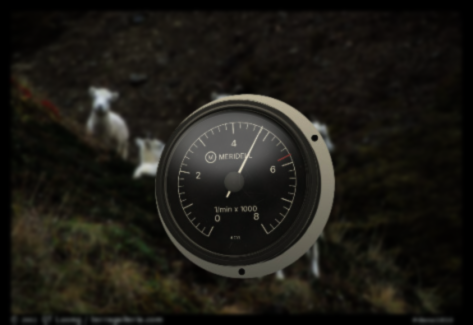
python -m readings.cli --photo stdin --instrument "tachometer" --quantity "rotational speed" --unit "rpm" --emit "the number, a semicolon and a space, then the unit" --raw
4800; rpm
